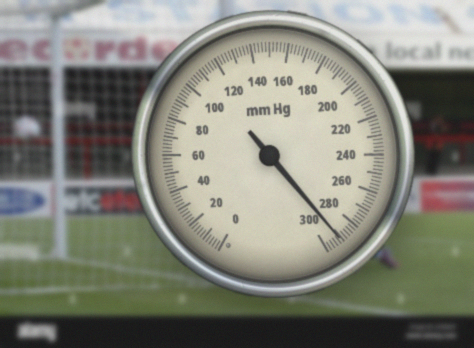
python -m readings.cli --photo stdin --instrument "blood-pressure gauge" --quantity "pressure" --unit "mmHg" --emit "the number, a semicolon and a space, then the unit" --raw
290; mmHg
